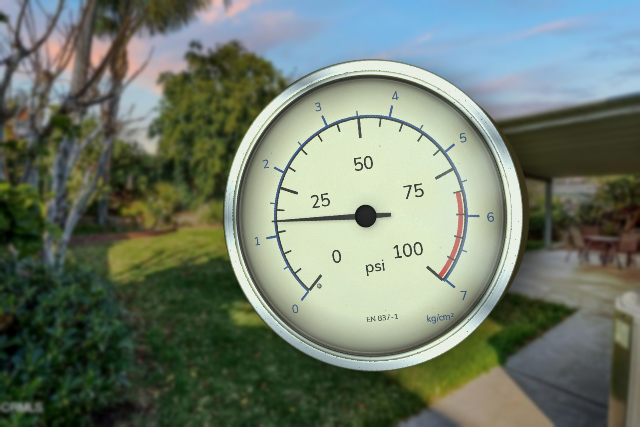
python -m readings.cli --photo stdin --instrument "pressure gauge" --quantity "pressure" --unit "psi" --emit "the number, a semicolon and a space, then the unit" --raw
17.5; psi
